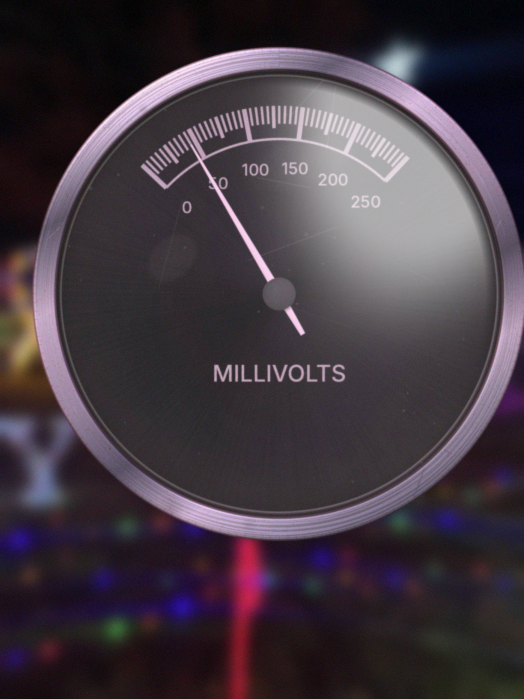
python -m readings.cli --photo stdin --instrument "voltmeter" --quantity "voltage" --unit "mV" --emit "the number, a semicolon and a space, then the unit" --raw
45; mV
